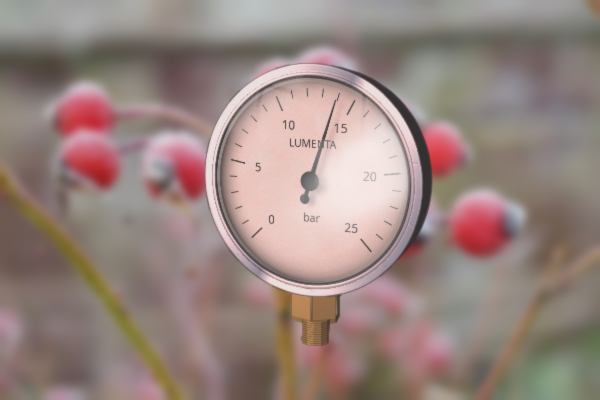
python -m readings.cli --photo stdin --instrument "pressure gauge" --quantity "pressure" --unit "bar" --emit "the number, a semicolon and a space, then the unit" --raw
14; bar
